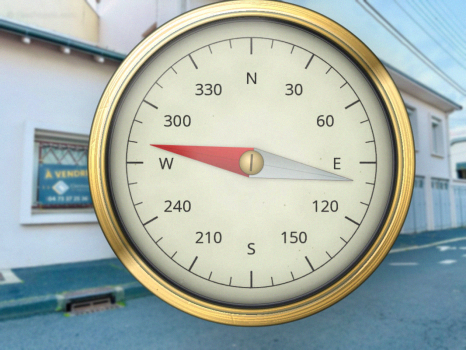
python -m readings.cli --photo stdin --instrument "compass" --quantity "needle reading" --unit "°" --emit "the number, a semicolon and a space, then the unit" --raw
280; °
